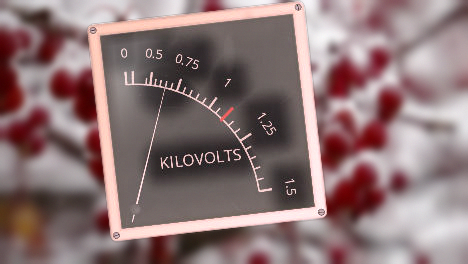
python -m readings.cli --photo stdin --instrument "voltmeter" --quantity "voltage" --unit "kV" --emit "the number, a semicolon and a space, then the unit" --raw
0.65; kV
